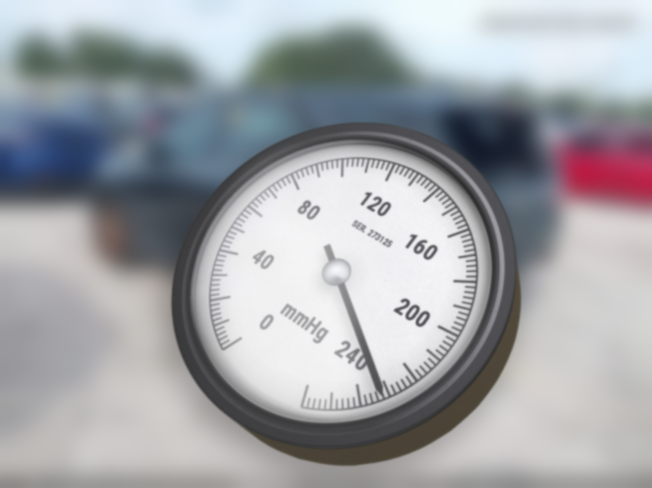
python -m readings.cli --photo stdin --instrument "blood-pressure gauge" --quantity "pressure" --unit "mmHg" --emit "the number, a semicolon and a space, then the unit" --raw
232; mmHg
